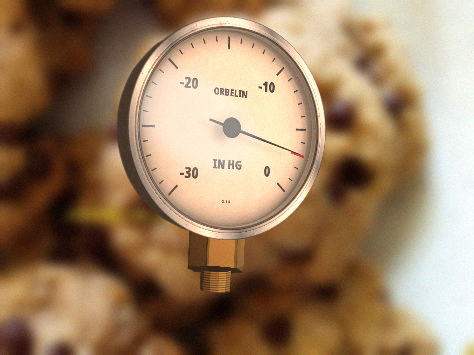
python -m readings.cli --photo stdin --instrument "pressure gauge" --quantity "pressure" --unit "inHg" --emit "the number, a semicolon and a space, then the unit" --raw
-3; inHg
